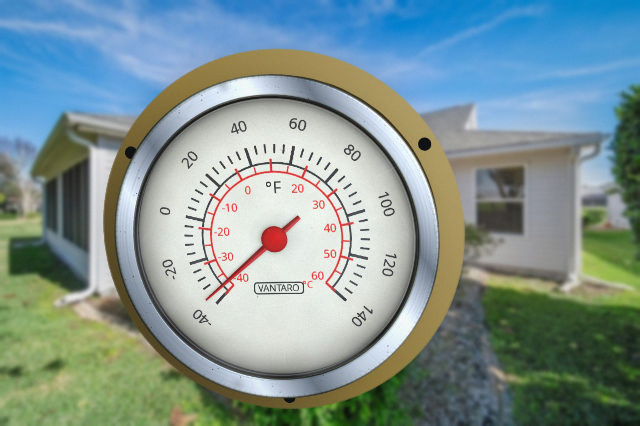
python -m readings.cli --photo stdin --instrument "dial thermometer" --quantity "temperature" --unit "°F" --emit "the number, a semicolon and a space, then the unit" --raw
-36; °F
